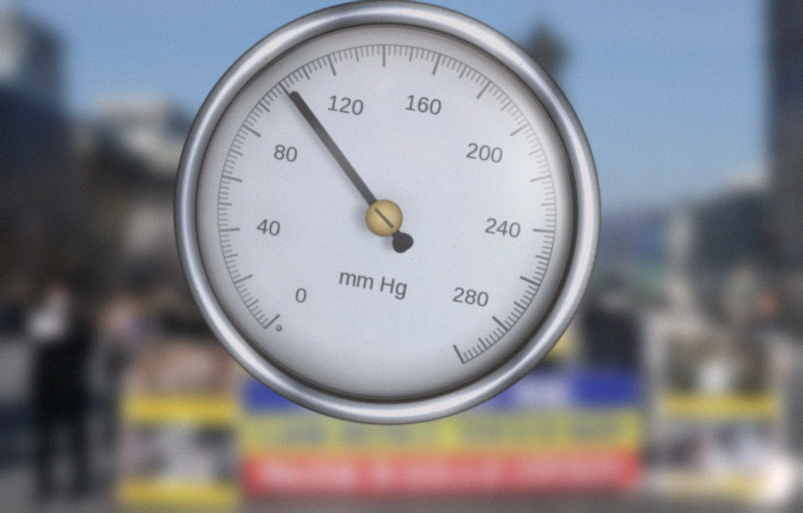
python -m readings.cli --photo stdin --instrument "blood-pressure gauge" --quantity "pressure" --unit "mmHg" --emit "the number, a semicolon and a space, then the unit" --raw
102; mmHg
